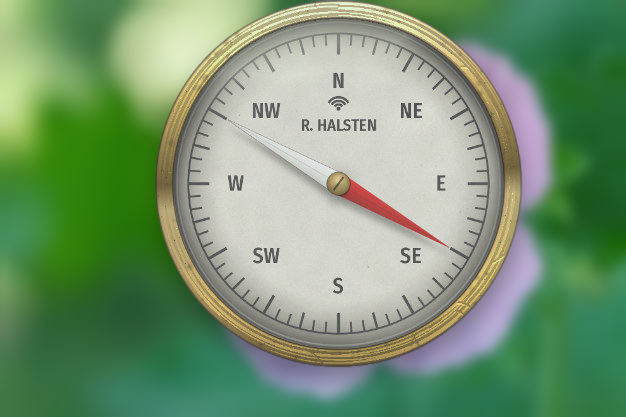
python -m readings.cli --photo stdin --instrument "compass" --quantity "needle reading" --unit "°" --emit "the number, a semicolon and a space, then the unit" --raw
120; °
